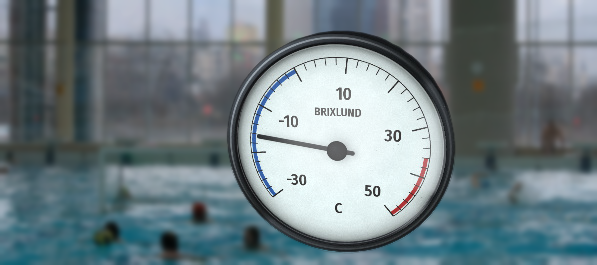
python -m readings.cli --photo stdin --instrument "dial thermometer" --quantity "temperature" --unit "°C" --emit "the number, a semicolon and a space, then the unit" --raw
-16; °C
